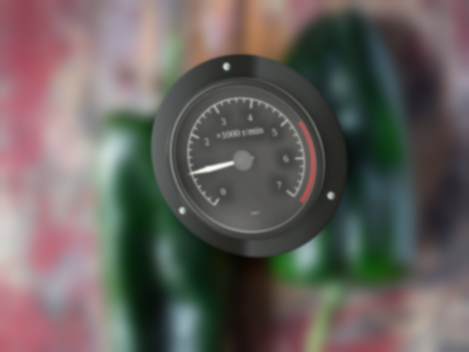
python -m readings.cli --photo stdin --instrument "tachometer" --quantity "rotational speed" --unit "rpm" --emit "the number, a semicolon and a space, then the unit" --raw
1000; rpm
